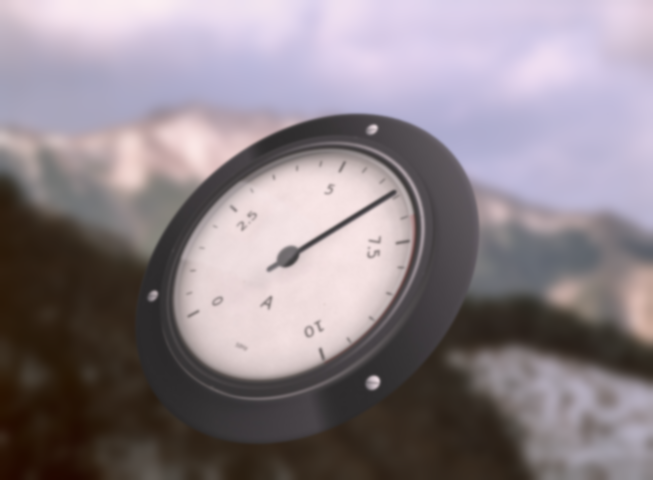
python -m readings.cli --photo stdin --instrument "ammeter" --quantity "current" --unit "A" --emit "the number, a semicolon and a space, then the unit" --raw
6.5; A
